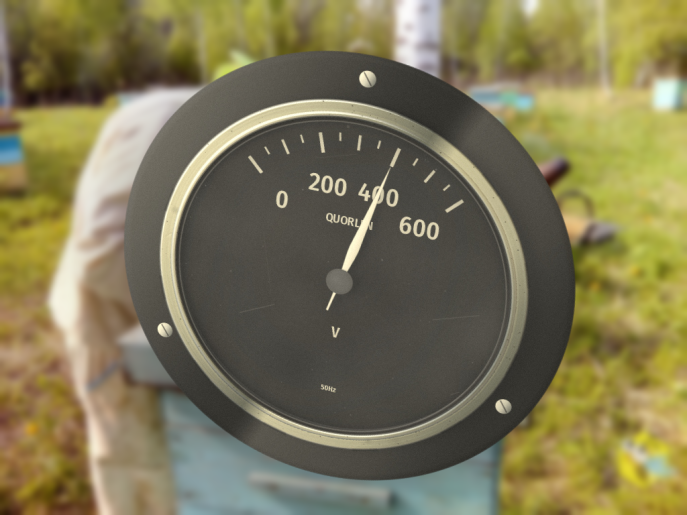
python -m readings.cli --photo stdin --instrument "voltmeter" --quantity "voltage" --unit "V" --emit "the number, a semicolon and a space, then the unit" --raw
400; V
